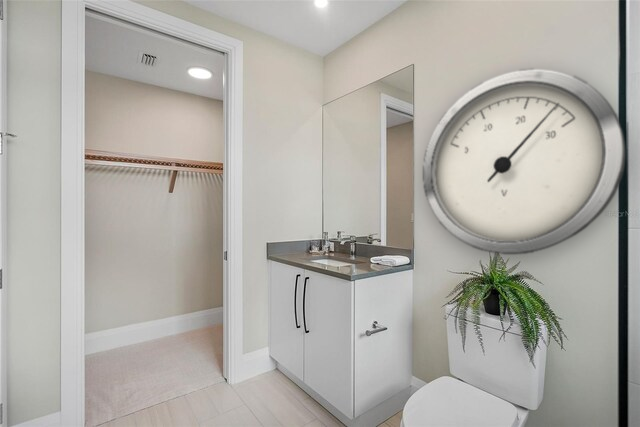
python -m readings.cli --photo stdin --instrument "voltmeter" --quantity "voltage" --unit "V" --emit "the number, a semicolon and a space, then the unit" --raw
26; V
